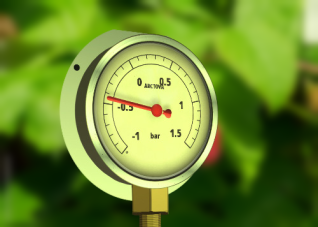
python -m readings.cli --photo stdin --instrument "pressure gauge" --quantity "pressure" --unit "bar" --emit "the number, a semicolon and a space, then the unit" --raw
-0.45; bar
